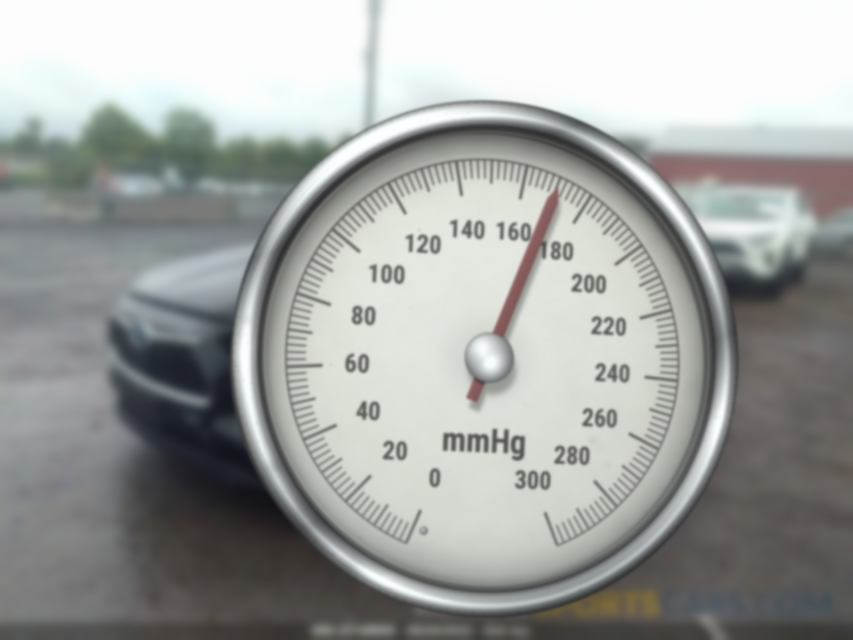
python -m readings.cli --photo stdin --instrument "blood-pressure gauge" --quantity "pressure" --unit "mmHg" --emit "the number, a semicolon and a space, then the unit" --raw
170; mmHg
